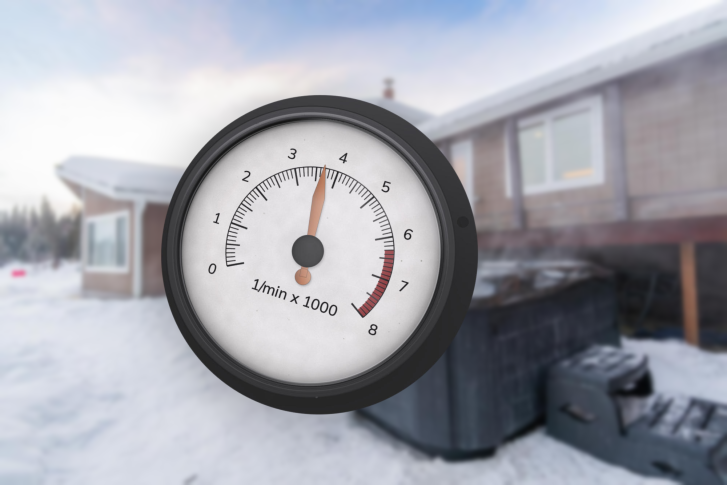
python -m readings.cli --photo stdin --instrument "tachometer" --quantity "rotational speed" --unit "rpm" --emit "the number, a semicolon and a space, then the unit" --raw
3700; rpm
